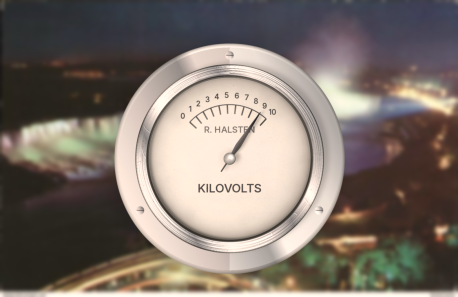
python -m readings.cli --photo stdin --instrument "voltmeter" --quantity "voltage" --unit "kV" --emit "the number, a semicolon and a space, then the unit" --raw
9; kV
